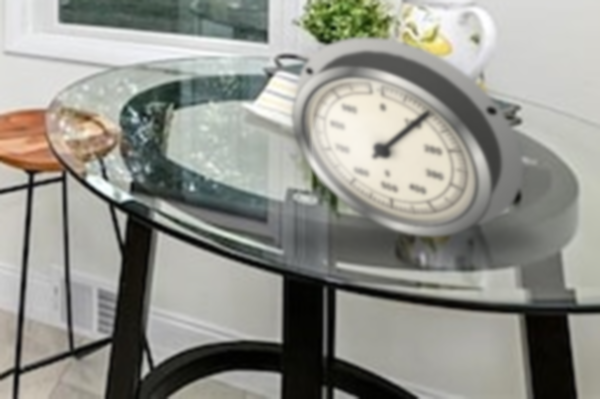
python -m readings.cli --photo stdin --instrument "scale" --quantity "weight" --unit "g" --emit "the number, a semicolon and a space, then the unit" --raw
100; g
